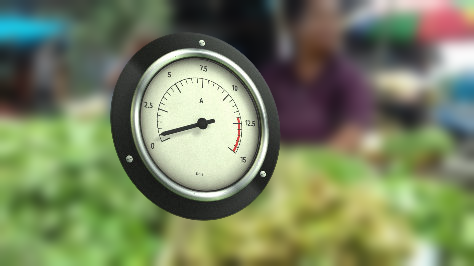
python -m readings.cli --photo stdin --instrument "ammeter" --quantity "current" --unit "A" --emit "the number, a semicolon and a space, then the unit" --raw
0.5; A
